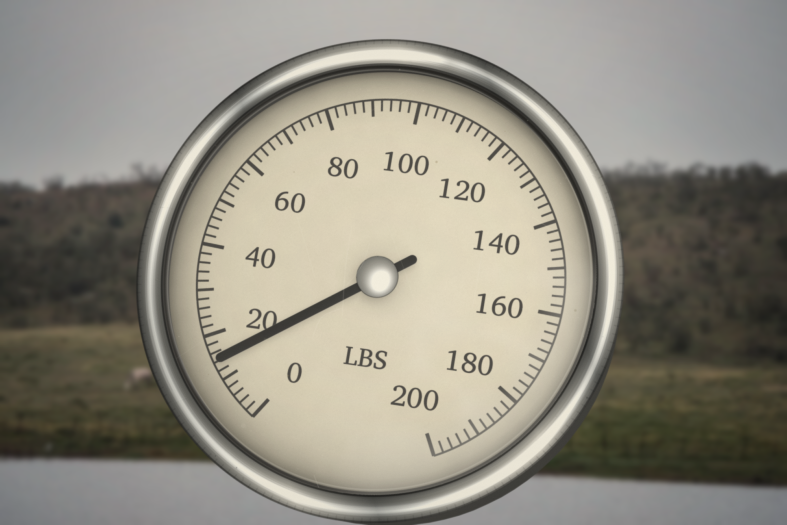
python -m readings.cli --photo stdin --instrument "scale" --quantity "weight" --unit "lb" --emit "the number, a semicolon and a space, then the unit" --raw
14; lb
